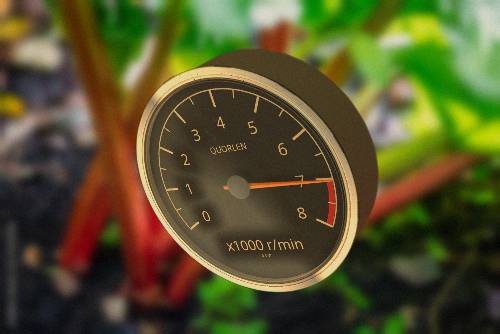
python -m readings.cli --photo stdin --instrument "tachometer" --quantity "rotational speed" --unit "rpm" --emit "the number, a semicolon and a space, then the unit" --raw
7000; rpm
